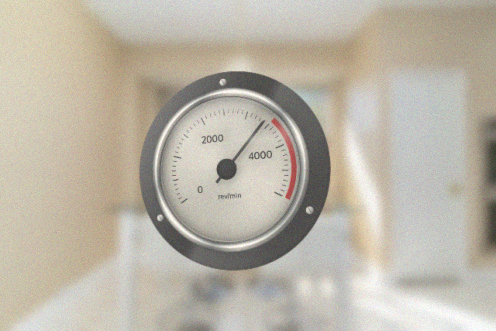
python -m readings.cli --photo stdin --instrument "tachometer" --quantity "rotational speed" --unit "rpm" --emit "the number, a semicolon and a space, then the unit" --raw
3400; rpm
